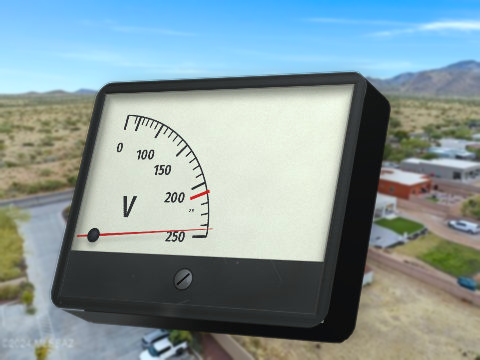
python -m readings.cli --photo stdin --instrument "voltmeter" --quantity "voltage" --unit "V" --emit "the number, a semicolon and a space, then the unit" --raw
245; V
